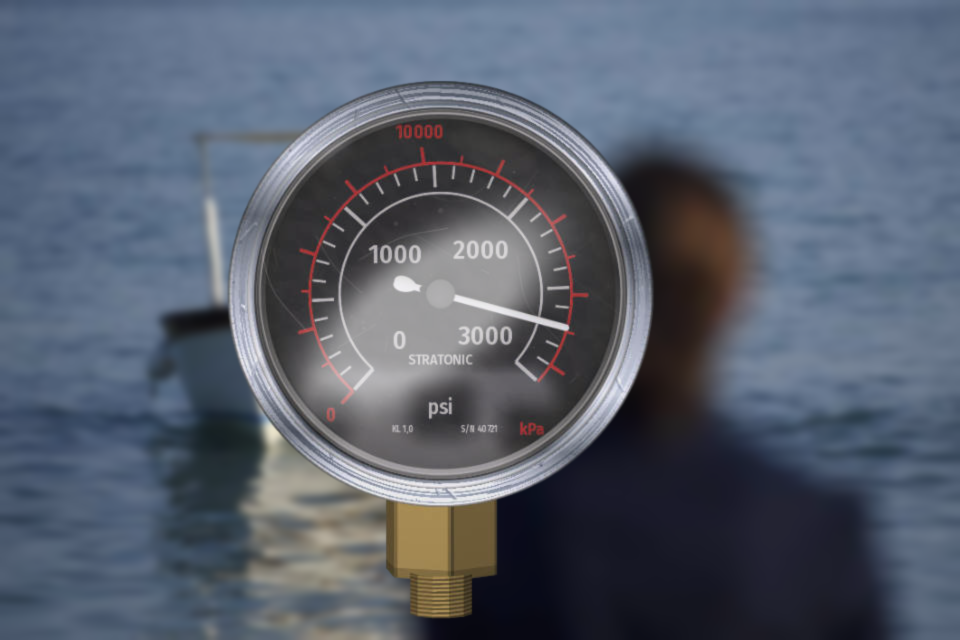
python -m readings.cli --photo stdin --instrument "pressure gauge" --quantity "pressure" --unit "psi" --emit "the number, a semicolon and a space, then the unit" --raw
2700; psi
